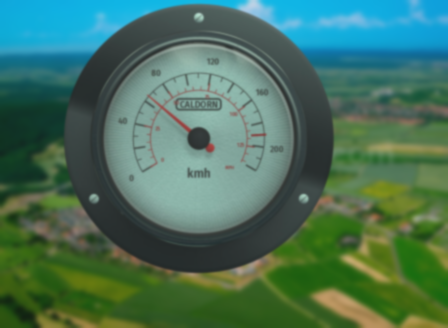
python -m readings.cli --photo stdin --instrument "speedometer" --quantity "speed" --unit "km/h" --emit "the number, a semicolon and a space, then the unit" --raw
65; km/h
